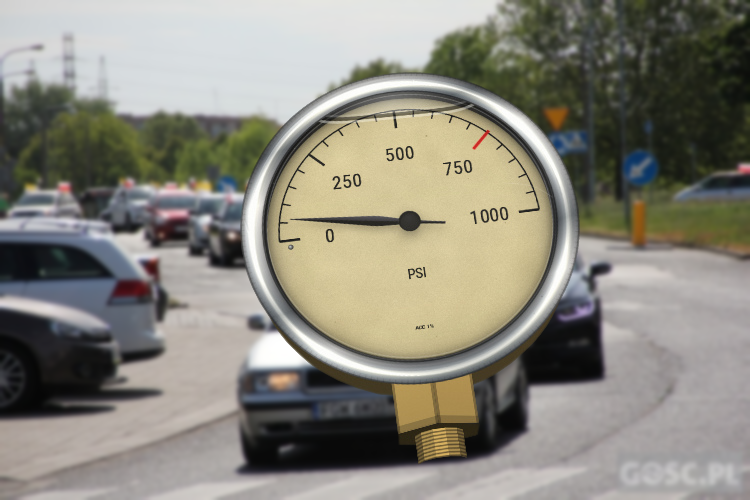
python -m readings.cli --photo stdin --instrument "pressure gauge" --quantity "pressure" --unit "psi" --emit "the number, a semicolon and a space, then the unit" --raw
50; psi
